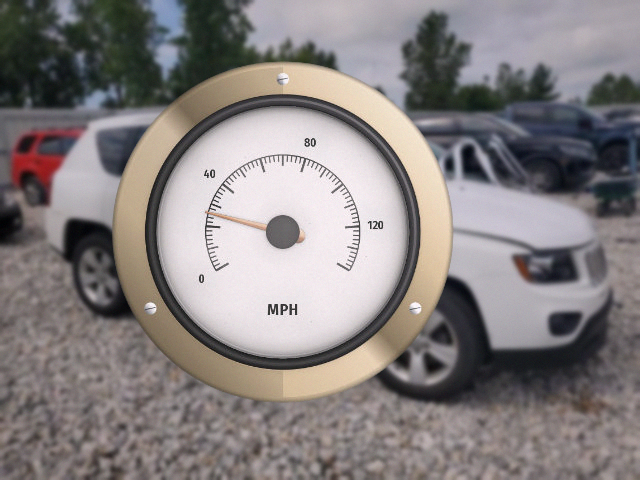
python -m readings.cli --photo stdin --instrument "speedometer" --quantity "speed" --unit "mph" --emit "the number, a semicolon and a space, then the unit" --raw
26; mph
